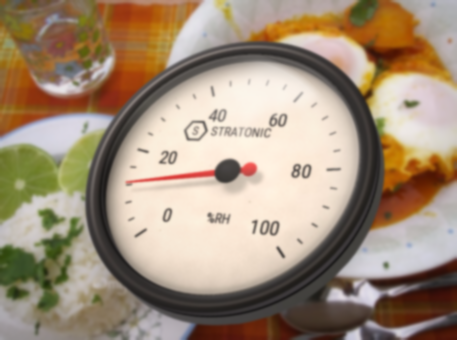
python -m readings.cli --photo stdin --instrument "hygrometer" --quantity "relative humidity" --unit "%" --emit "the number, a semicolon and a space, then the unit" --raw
12; %
